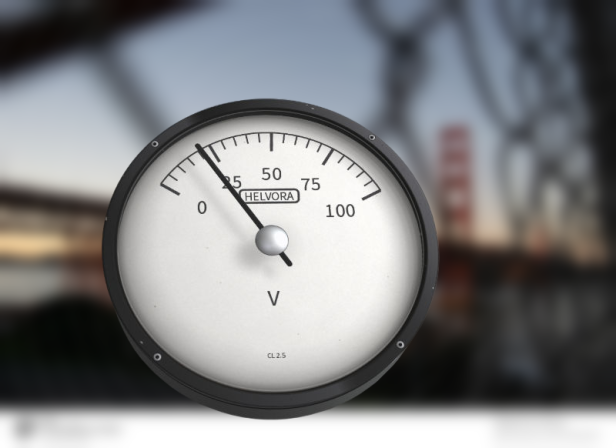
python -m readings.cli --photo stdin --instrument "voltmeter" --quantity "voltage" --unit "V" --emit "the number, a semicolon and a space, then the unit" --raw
20; V
